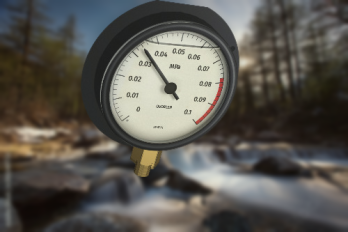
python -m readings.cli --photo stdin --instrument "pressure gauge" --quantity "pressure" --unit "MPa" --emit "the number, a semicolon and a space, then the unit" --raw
0.034; MPa
